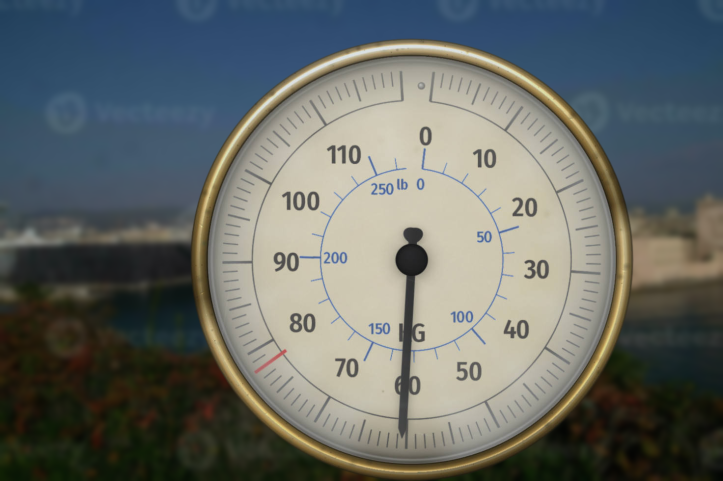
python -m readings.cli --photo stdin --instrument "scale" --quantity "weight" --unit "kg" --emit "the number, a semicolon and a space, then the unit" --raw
60.5; kg
